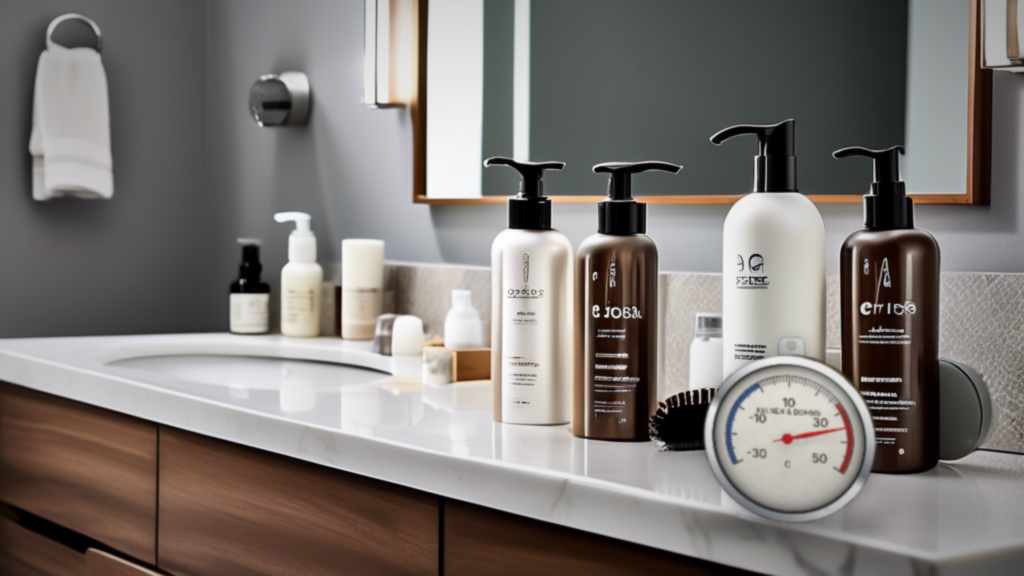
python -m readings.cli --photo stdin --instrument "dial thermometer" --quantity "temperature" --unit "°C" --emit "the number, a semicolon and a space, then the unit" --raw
35; °C
